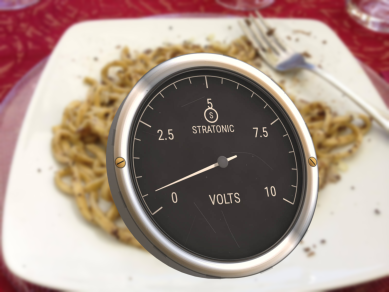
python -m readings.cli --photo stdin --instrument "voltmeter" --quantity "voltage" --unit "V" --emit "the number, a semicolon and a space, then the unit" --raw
0.5; V
